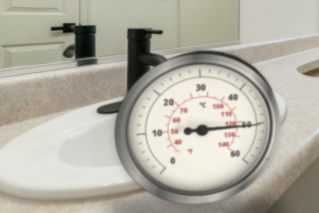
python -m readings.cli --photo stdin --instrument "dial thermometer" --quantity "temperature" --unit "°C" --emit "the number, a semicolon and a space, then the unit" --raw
50; °C
